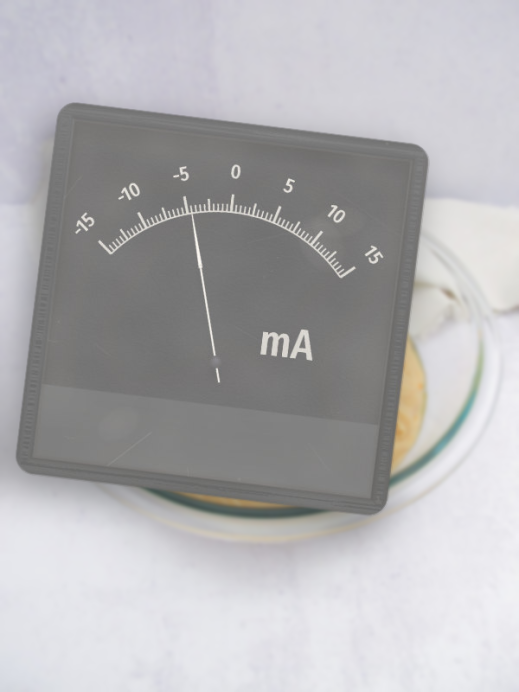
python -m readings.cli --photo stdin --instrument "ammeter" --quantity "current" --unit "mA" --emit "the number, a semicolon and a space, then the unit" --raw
-4.5; mA
